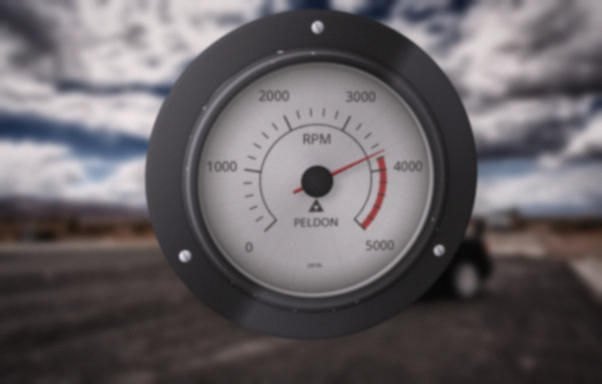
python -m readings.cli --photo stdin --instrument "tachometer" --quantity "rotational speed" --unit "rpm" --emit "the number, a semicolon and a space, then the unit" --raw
3700; rpm
